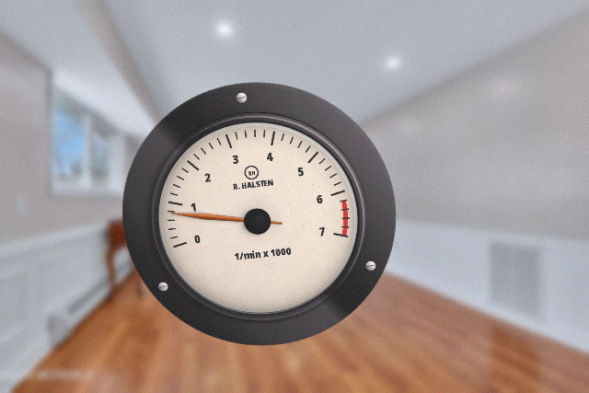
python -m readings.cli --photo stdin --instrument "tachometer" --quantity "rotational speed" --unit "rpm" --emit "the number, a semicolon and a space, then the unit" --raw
800; rpm
